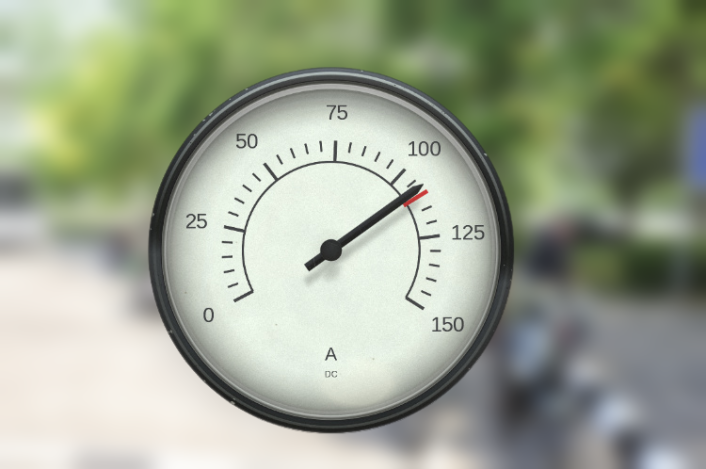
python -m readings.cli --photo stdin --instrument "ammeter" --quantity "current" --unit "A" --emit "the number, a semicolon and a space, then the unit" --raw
107.5; A
